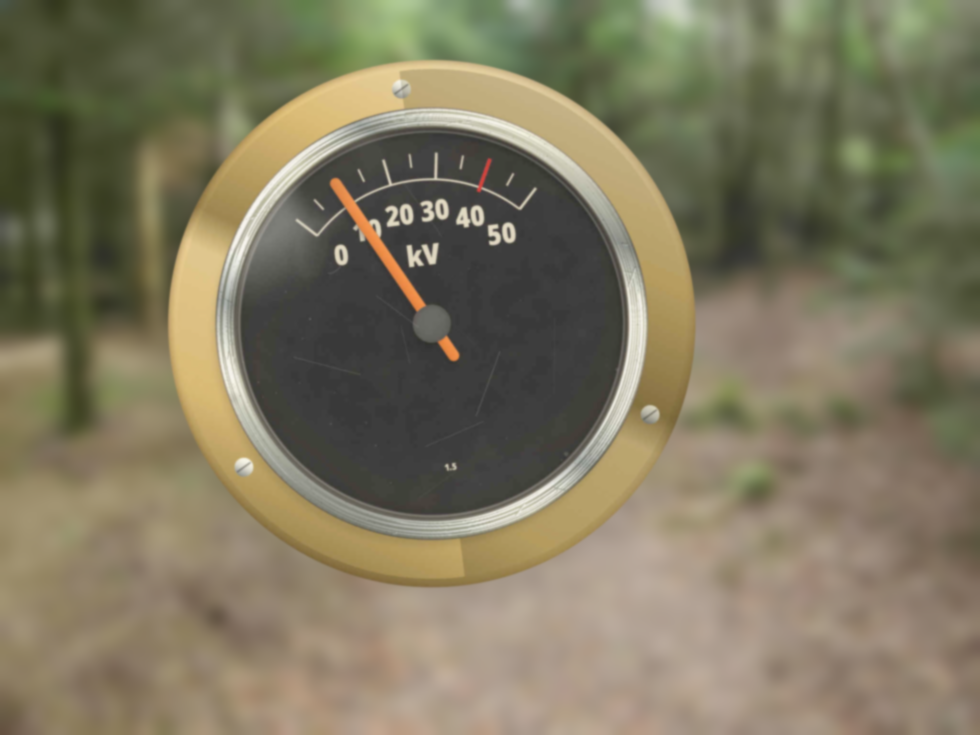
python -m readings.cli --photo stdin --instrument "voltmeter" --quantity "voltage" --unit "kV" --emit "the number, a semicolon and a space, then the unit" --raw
10; kV
